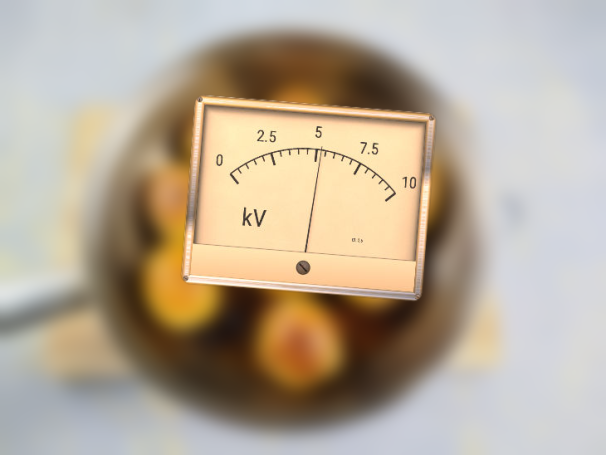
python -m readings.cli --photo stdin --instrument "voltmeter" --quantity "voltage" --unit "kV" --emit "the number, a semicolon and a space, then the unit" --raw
5.25; kV
